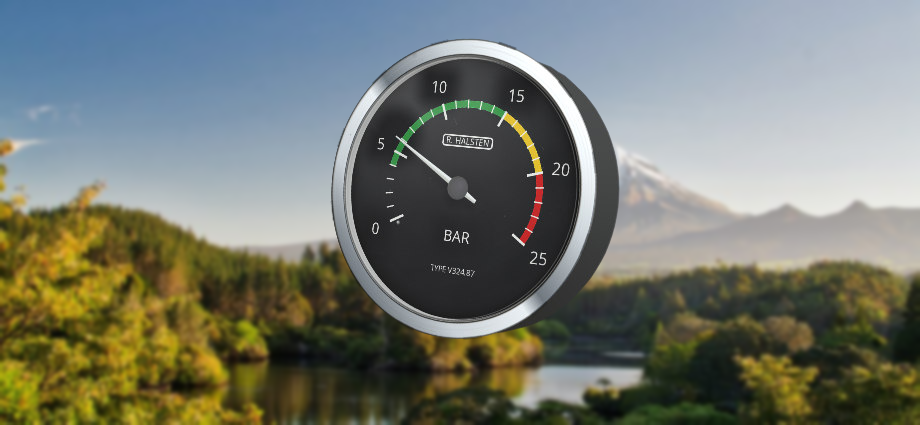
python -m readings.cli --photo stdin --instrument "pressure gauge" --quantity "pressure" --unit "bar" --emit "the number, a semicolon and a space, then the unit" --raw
6; bar
